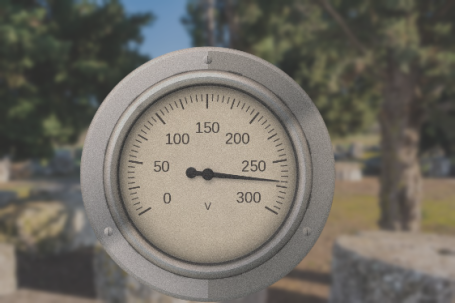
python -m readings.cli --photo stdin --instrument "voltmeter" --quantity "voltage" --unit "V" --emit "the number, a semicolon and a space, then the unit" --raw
270; V
